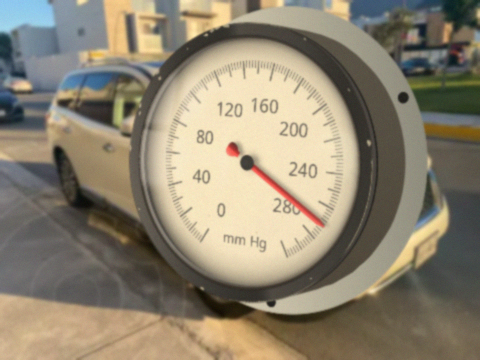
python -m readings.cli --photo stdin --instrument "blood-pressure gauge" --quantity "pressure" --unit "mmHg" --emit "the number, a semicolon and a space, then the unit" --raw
270; mmHg
